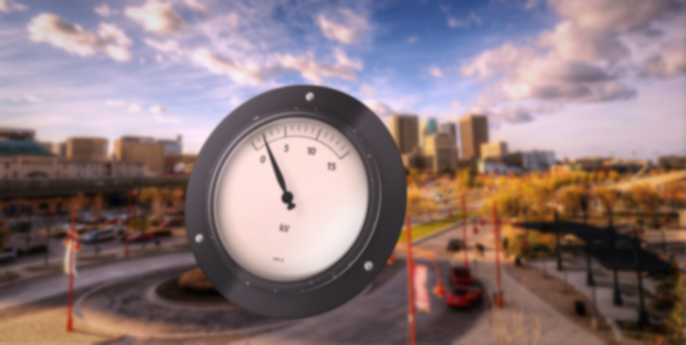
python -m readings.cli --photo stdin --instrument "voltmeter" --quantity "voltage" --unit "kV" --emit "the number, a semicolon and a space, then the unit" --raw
2; kV
